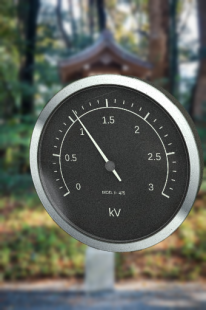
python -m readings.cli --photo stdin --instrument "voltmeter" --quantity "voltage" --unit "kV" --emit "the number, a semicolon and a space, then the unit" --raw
1.1; kV
